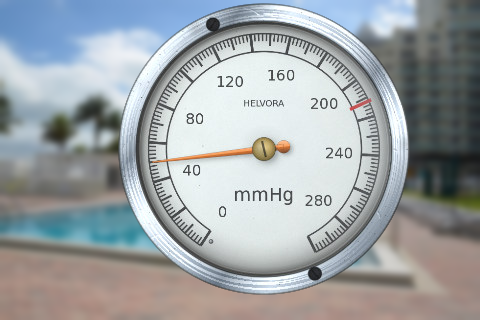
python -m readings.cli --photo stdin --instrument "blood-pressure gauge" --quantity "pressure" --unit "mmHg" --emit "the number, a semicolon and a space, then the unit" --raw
50; mmHg
